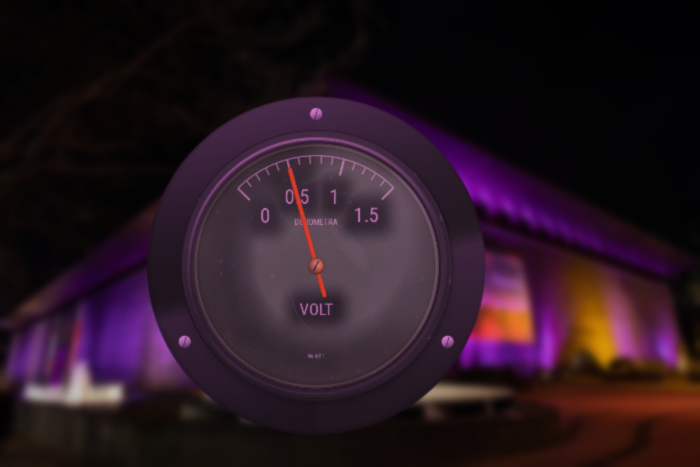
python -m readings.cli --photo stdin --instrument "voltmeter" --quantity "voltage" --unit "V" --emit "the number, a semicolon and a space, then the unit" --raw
0.5; V
